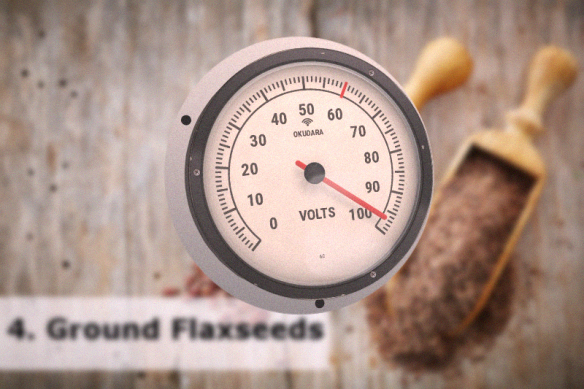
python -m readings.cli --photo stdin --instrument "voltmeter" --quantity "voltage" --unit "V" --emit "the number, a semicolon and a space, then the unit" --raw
97; V
